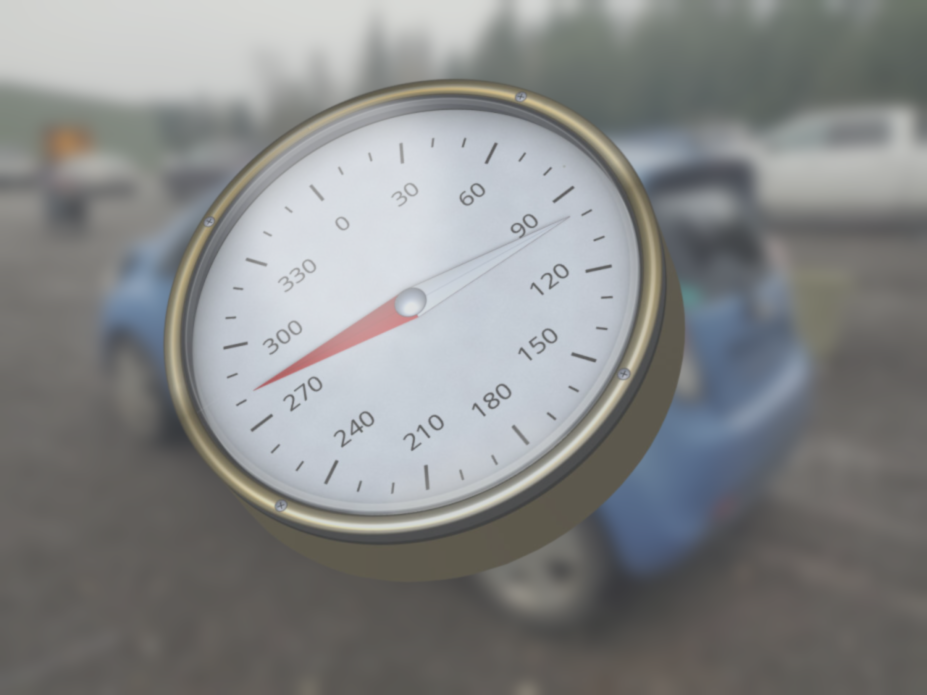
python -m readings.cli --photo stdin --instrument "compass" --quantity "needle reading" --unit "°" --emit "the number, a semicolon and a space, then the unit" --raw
280; °
